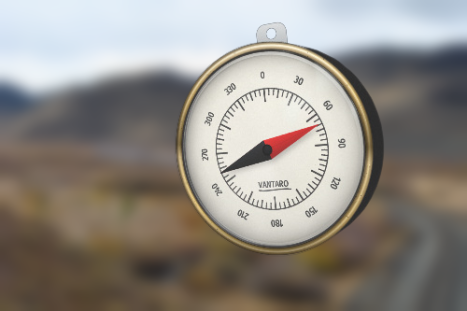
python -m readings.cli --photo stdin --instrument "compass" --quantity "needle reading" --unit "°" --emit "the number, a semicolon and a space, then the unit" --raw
70; °
